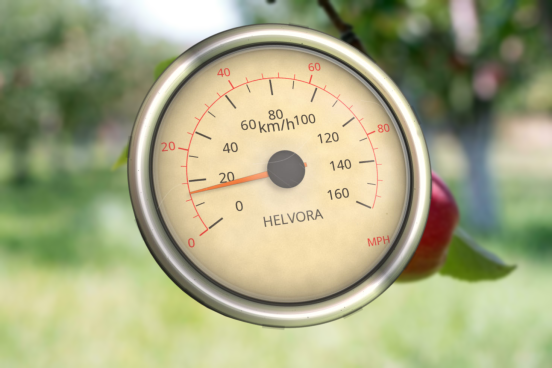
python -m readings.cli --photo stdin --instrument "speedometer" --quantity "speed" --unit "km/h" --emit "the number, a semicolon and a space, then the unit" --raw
15; km/h
